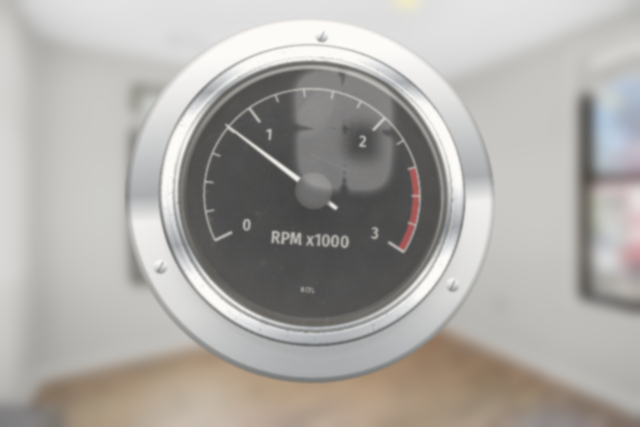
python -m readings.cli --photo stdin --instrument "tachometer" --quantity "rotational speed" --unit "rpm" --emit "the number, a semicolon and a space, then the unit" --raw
800; rpm
